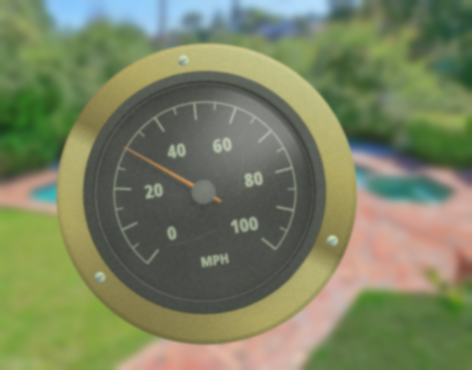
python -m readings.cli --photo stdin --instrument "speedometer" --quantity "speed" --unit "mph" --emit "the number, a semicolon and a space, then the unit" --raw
30; mph
